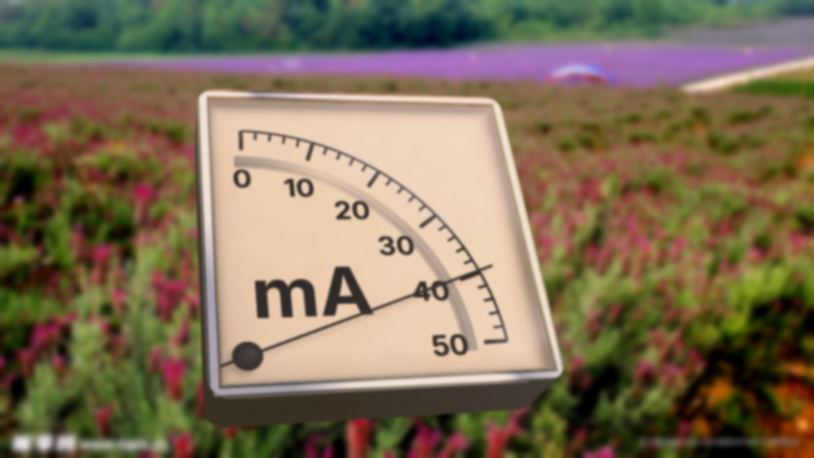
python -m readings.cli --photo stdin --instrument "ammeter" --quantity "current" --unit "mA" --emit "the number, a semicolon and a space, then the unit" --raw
40; mA
